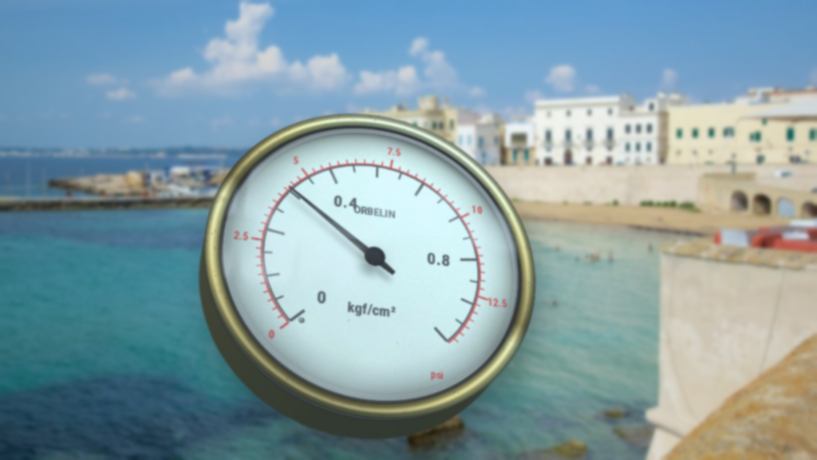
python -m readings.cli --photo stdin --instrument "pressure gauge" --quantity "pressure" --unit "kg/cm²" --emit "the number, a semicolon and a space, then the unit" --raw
0.3; kg/cm²
